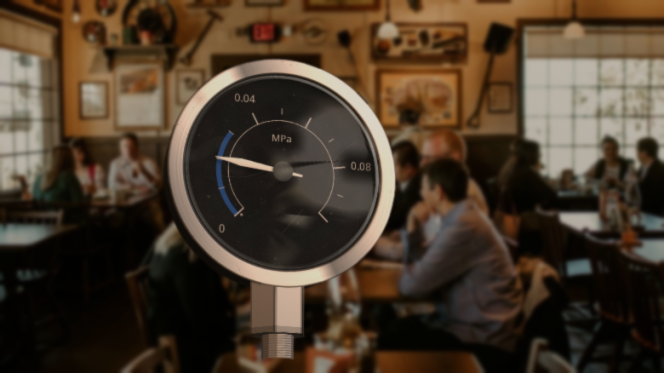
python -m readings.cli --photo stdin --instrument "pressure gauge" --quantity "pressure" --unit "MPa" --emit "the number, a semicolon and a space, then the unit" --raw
0.02; MPa
